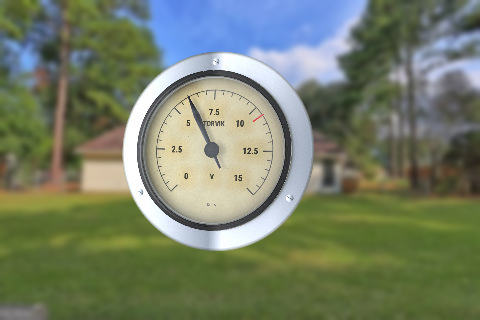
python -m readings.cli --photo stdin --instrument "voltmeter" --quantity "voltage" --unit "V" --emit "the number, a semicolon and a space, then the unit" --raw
6; V
